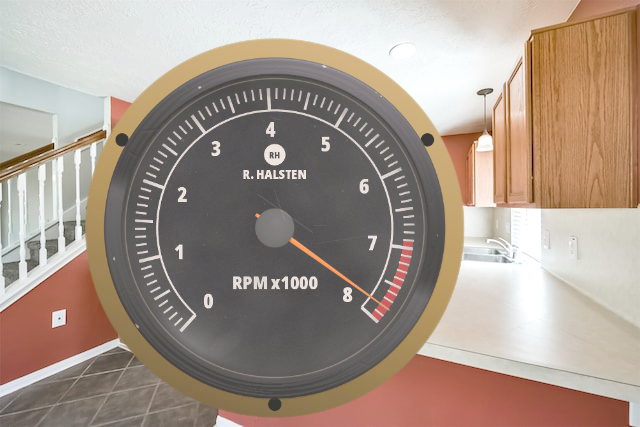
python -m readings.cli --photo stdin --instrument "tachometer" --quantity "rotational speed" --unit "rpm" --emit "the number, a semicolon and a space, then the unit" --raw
7800; rpm
